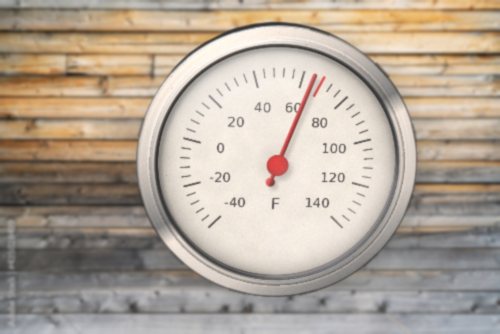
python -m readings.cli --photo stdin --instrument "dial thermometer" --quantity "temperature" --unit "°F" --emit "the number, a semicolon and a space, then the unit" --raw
64; °F
